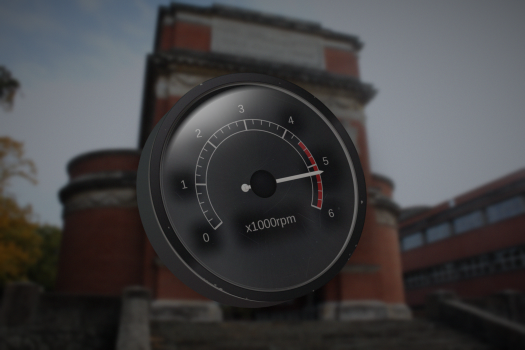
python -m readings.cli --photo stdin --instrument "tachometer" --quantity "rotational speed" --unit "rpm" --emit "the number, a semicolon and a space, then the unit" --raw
5200; rpm
